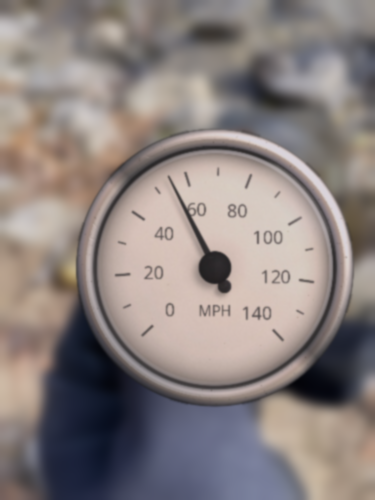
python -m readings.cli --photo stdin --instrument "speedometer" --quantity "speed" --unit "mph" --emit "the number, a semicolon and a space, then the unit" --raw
55; mph
